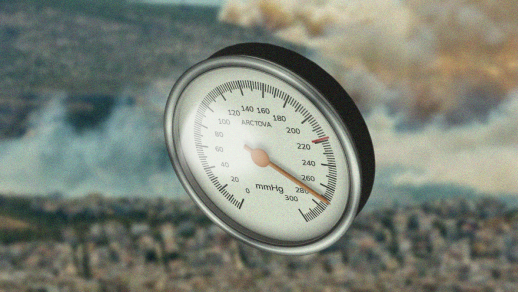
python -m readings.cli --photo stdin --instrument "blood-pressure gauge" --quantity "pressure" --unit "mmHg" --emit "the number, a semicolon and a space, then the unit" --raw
270; mmHg
